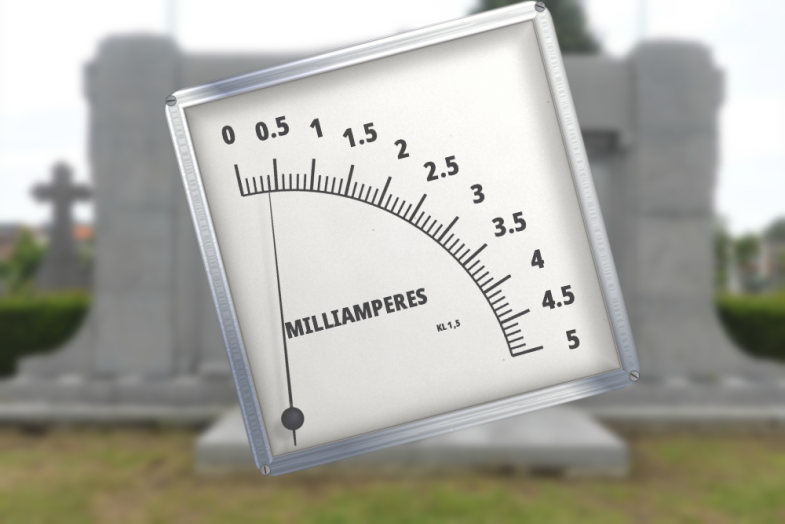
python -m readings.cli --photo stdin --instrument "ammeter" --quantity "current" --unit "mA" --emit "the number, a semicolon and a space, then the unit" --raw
0.4; mA
